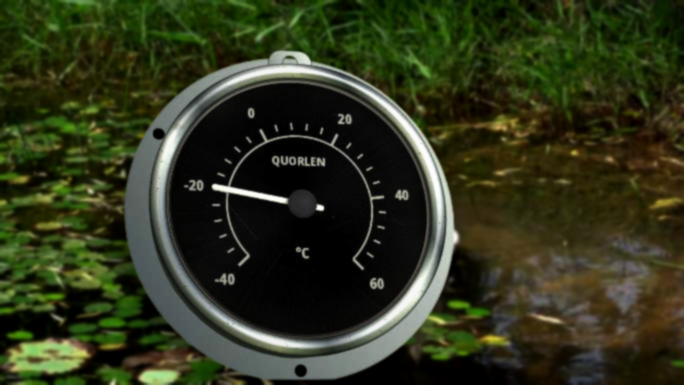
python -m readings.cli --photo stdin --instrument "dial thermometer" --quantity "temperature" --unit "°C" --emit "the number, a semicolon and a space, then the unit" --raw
-20; °C
